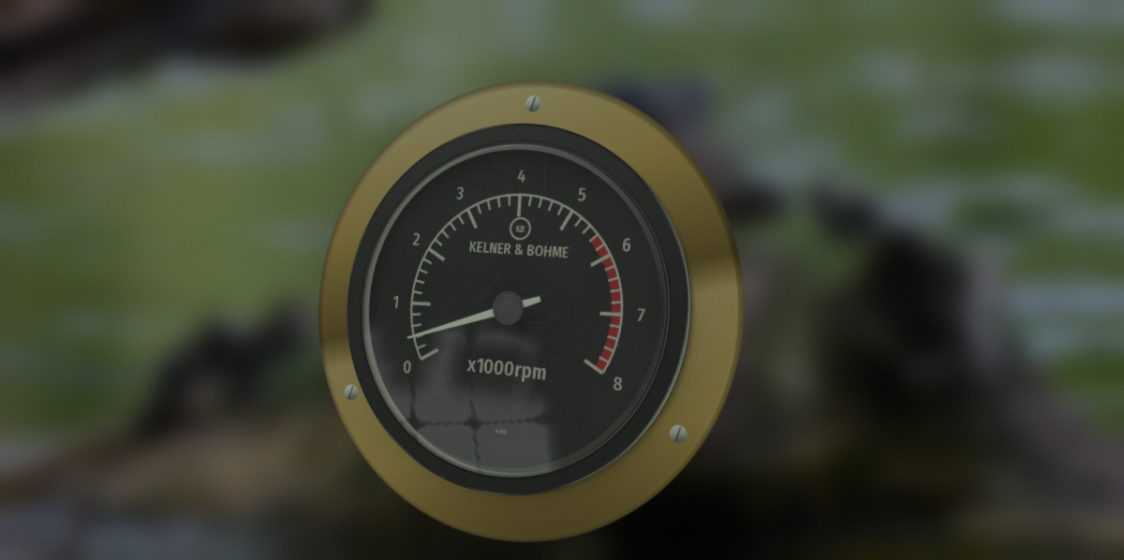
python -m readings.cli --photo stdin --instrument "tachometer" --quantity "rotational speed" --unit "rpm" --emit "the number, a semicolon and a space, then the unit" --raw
400; rpm
